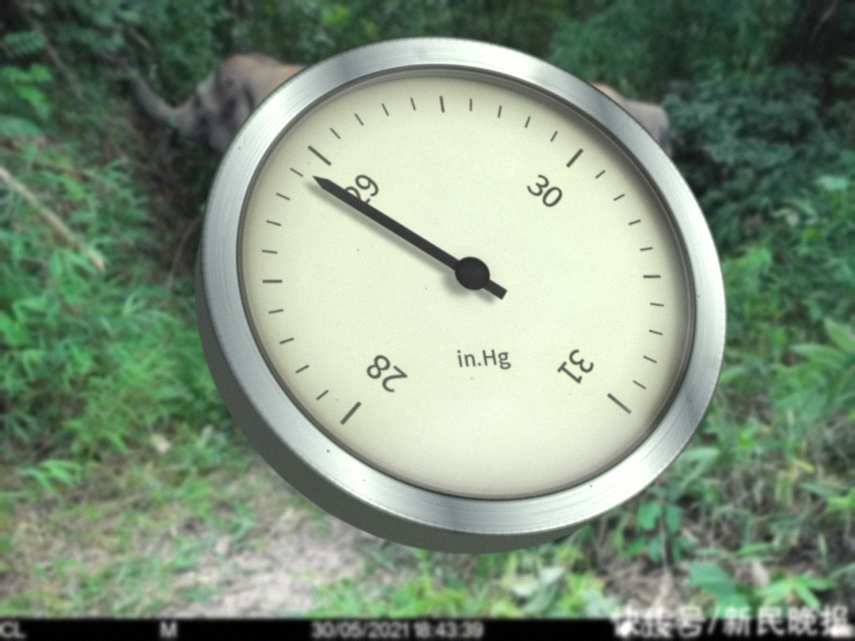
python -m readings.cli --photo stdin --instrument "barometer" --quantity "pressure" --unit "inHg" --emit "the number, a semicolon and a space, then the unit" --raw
28.9; inHg
